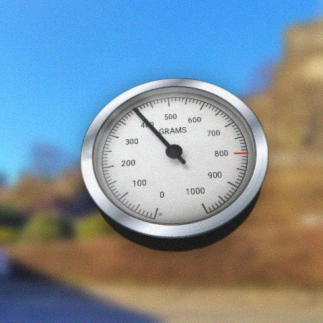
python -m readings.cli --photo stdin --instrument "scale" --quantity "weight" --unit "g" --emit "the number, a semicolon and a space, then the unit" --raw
400; g
